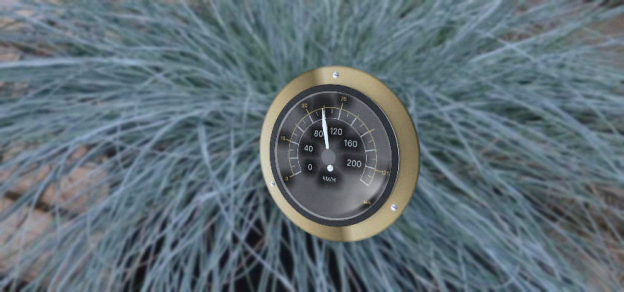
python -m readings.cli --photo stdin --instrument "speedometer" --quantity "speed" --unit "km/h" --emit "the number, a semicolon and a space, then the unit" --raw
100; km/h
